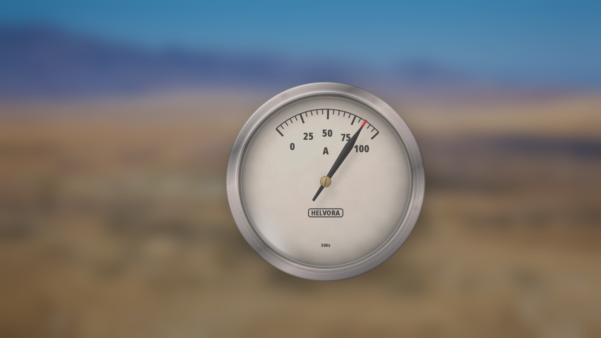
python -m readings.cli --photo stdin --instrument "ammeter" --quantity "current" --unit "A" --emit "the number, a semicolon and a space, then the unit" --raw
85; A
